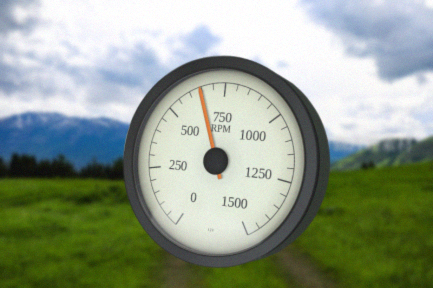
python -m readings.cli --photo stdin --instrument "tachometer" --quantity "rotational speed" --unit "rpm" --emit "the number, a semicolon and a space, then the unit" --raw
650; rpm
